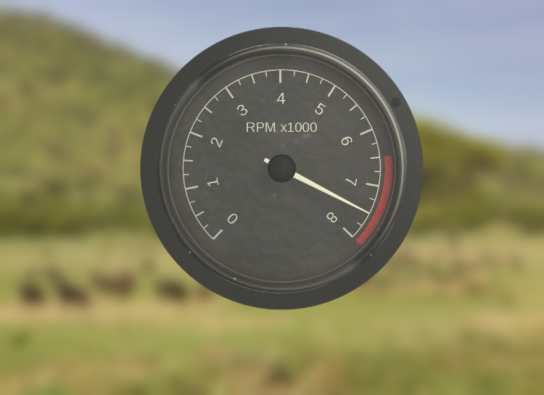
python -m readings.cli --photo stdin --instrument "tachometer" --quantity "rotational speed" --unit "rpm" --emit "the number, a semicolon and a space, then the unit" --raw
7500; rpm
